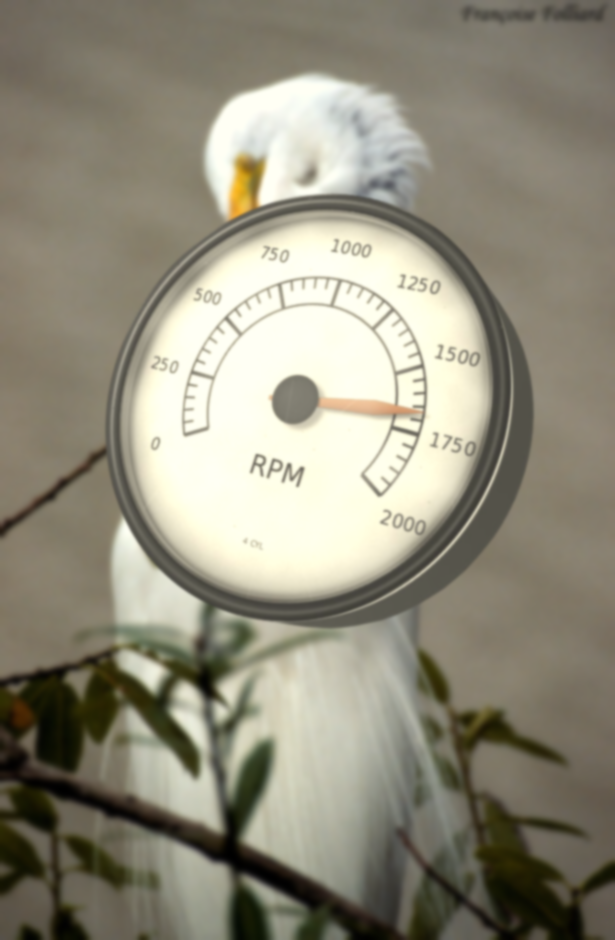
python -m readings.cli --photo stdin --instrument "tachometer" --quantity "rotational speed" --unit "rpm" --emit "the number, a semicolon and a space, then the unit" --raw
1675; rpm
